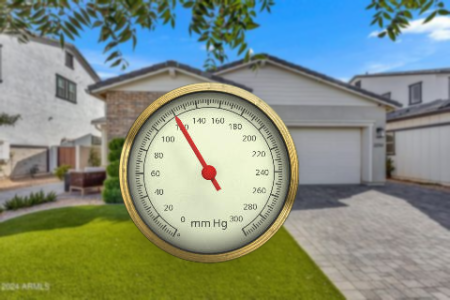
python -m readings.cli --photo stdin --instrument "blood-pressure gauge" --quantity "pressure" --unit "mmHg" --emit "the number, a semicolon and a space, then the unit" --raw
120; mmHg
